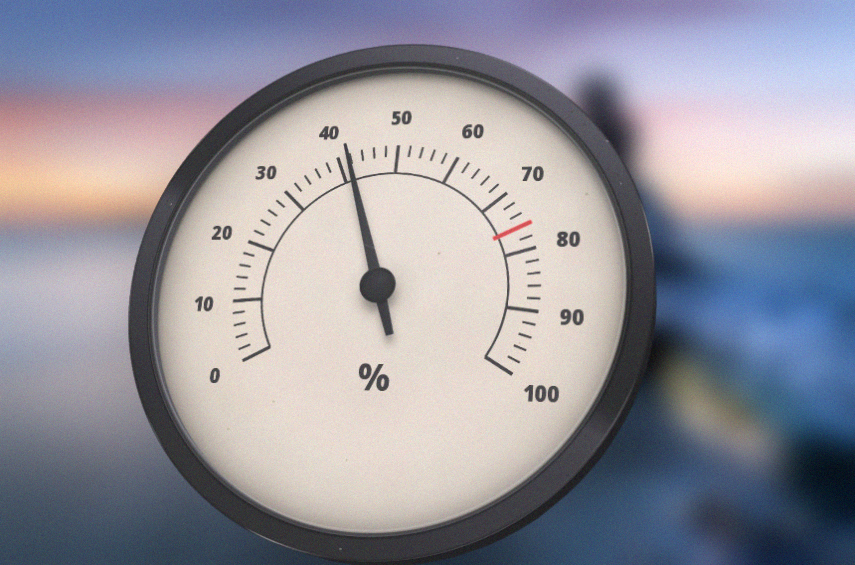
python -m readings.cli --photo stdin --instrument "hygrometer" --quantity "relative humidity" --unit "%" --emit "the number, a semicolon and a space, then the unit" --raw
42; %
